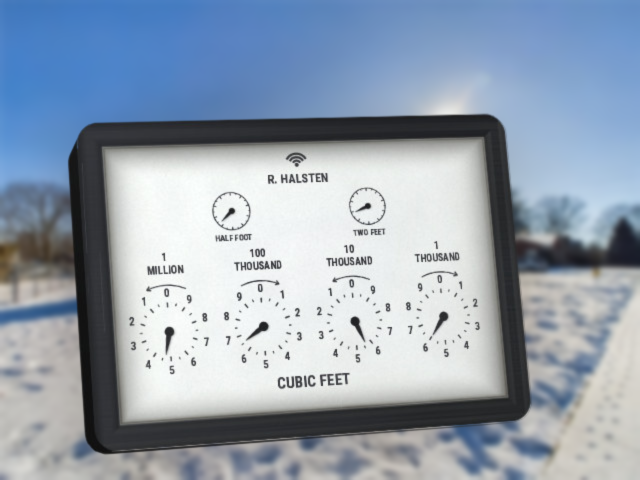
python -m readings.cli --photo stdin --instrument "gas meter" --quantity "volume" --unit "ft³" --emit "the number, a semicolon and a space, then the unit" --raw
465600; ft³
